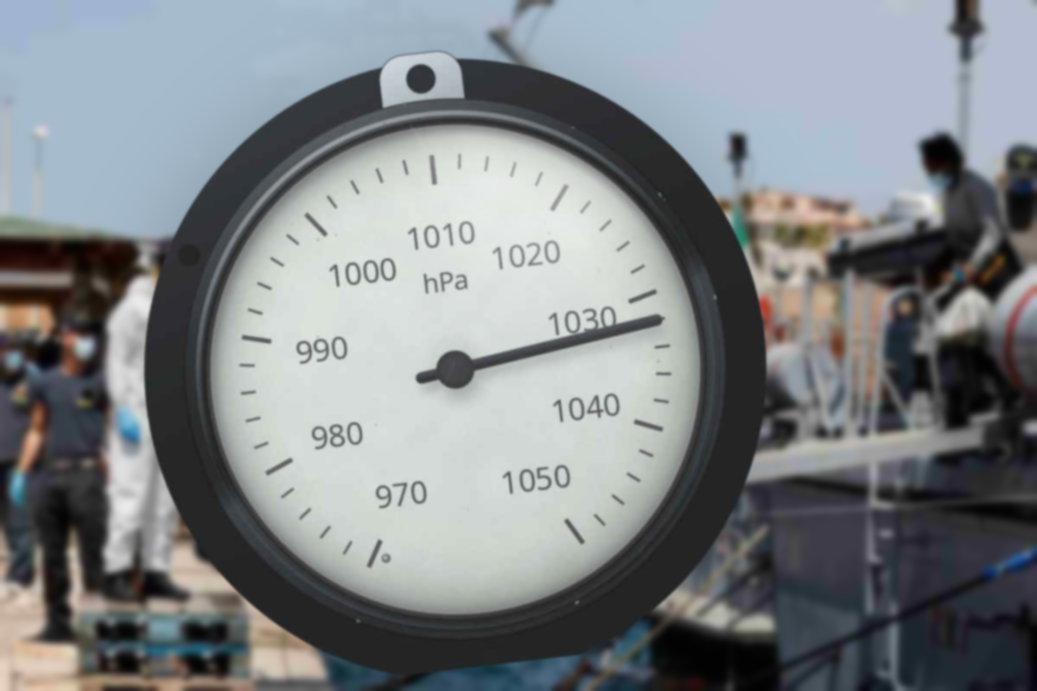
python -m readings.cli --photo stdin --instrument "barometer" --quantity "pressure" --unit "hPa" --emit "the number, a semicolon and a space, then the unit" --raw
1032; hPa
